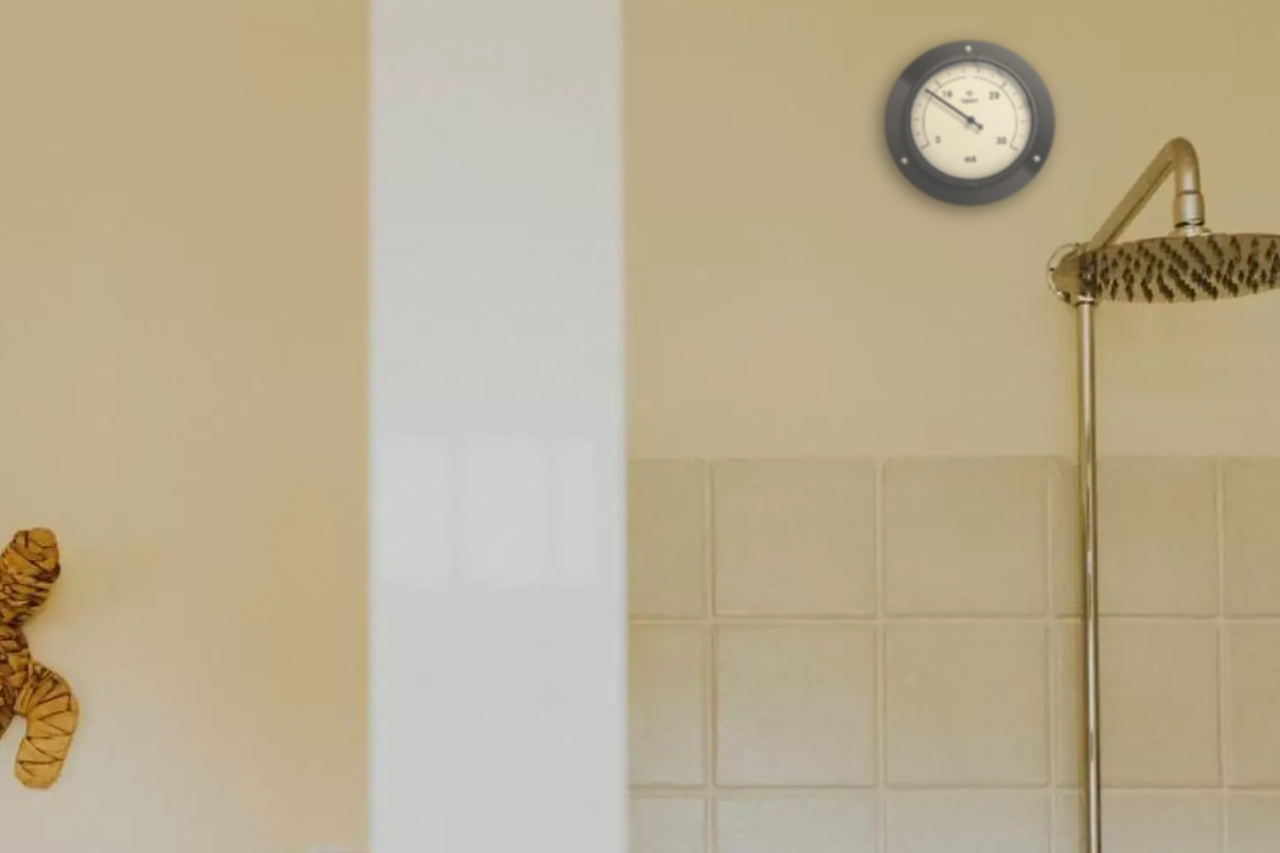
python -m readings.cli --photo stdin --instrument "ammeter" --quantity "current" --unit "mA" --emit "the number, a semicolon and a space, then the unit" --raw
8; mA
